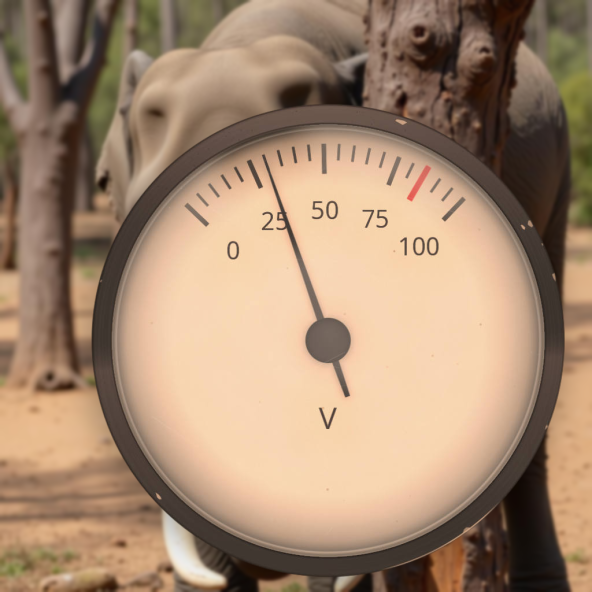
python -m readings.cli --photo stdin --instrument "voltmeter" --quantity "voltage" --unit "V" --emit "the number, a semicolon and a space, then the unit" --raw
30; V
